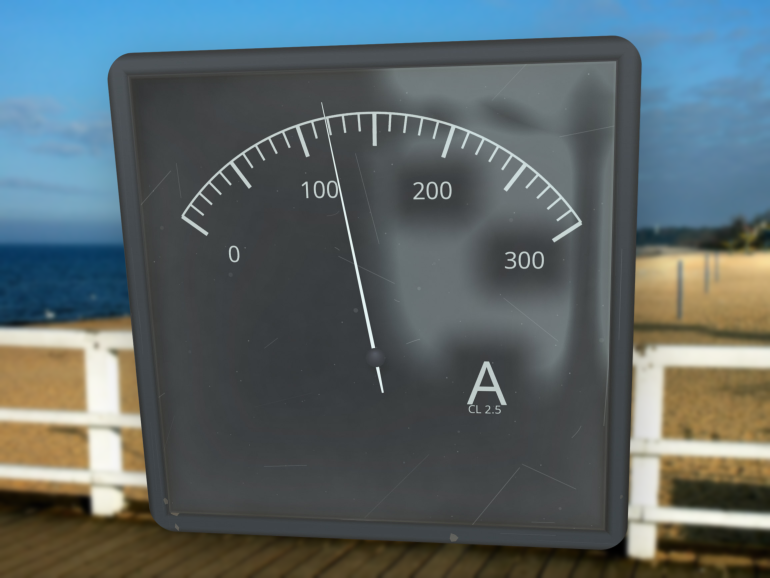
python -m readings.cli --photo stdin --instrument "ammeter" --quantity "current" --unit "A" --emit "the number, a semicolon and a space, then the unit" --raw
120; A
